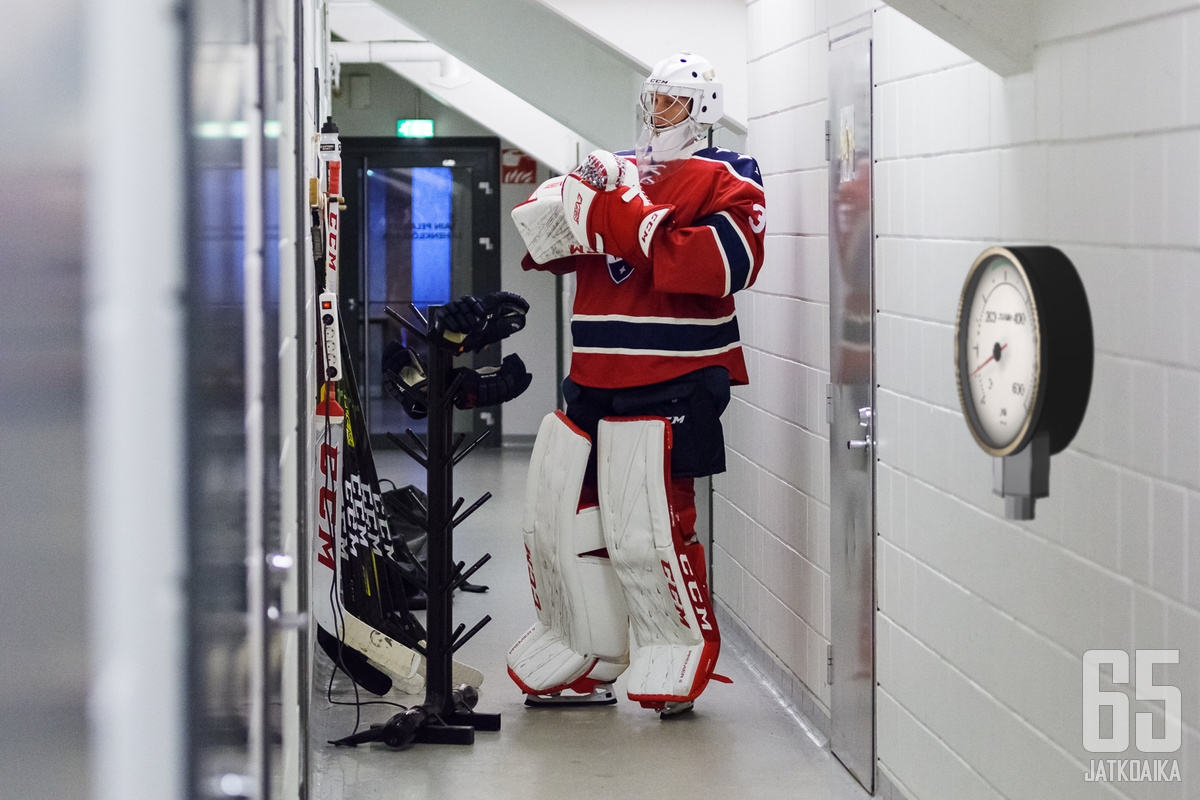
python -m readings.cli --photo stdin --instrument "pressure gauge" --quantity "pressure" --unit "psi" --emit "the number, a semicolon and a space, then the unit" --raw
50; psi
